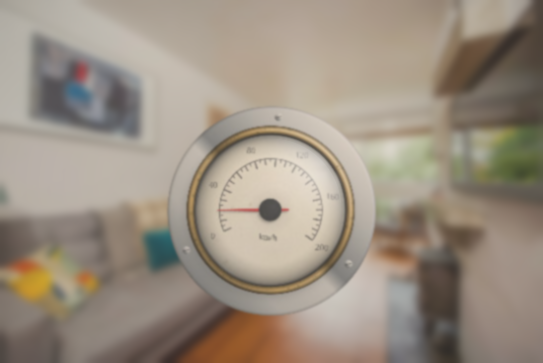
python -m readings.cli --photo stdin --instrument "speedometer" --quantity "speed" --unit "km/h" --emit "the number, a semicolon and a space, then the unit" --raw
20; km/h
